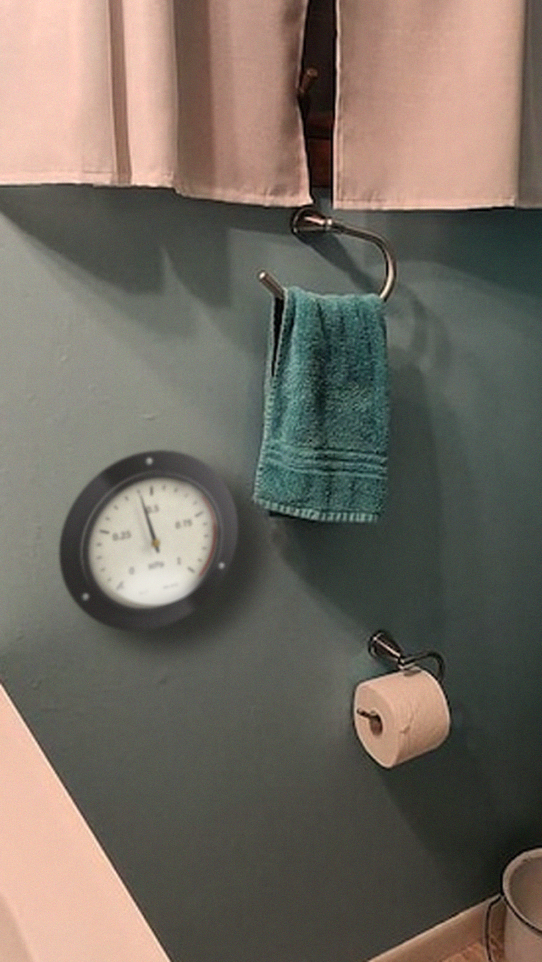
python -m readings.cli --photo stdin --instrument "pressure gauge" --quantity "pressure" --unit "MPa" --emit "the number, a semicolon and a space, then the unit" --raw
0.45; MPa
